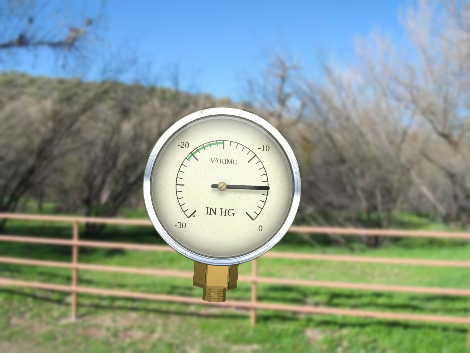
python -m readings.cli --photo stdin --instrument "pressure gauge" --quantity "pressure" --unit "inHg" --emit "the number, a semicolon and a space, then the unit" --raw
-5; inHg
